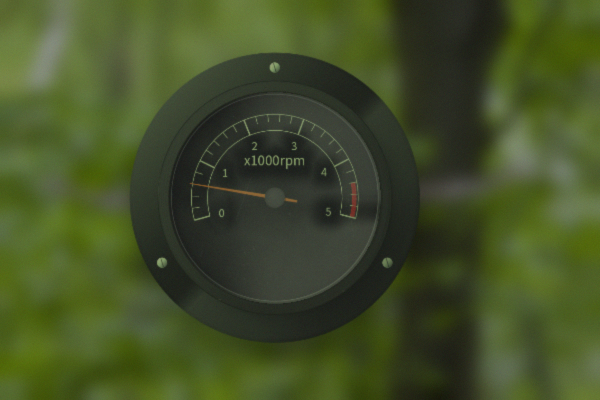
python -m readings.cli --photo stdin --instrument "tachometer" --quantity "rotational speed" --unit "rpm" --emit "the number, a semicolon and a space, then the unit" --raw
600; rpm
